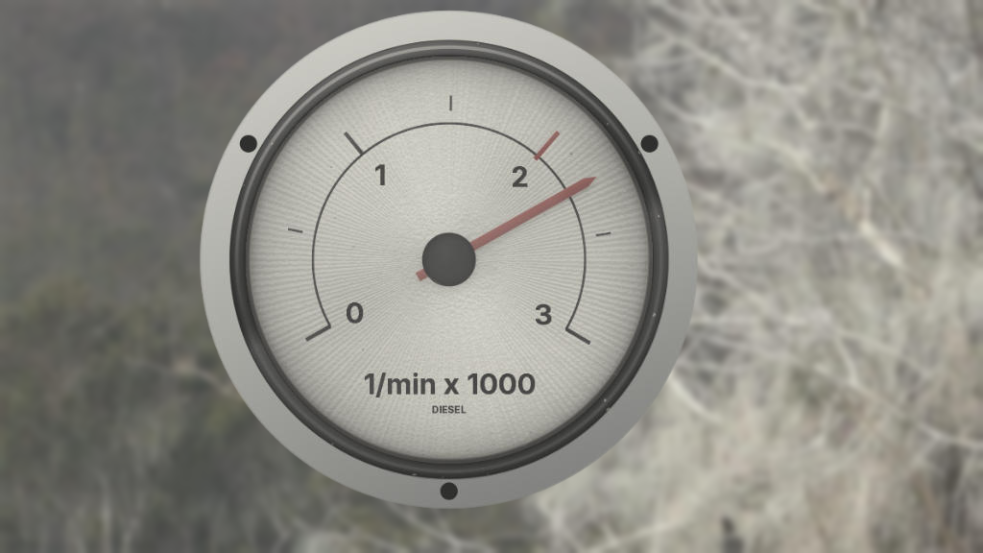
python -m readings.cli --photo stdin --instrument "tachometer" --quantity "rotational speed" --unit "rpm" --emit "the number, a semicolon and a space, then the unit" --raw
2250; rpm
